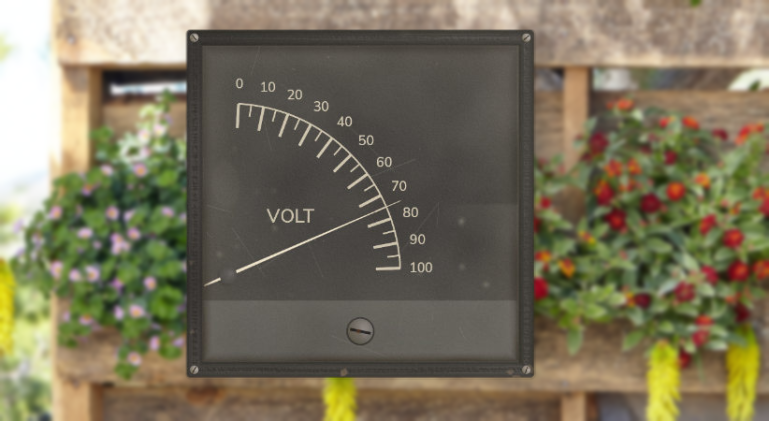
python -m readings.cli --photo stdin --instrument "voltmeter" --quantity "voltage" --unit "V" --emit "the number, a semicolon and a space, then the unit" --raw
75; V
